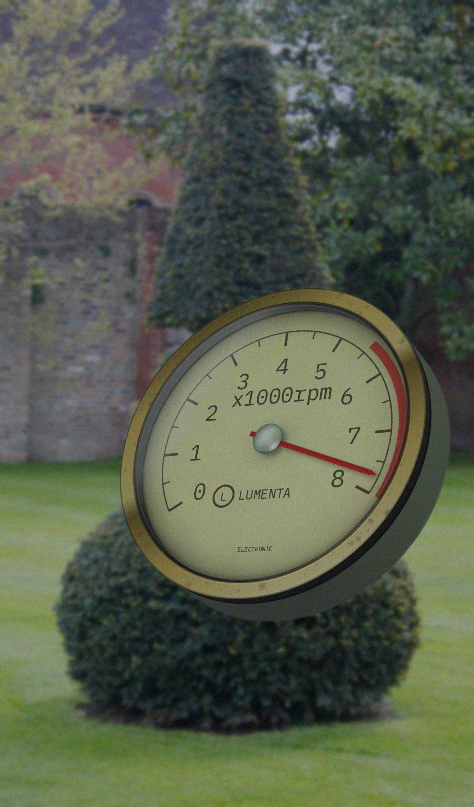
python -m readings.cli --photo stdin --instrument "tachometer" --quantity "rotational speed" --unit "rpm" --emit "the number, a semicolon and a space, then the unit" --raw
7750; rpm
